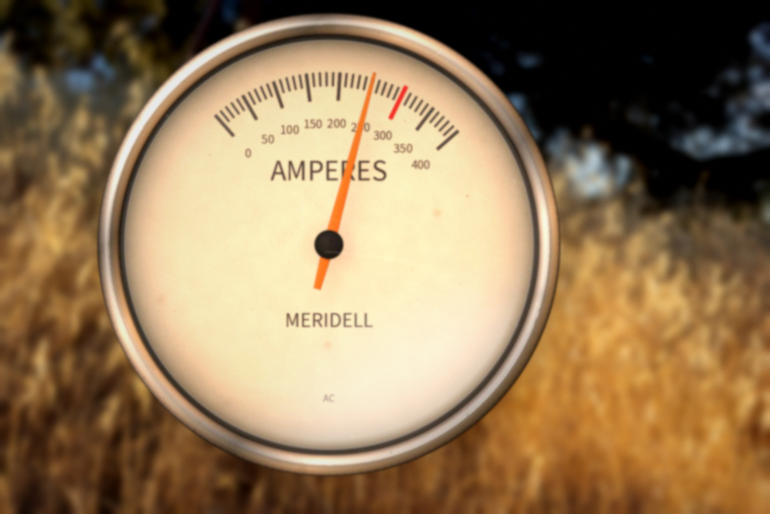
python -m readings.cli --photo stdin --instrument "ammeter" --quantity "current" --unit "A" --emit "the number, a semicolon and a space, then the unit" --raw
250; A
